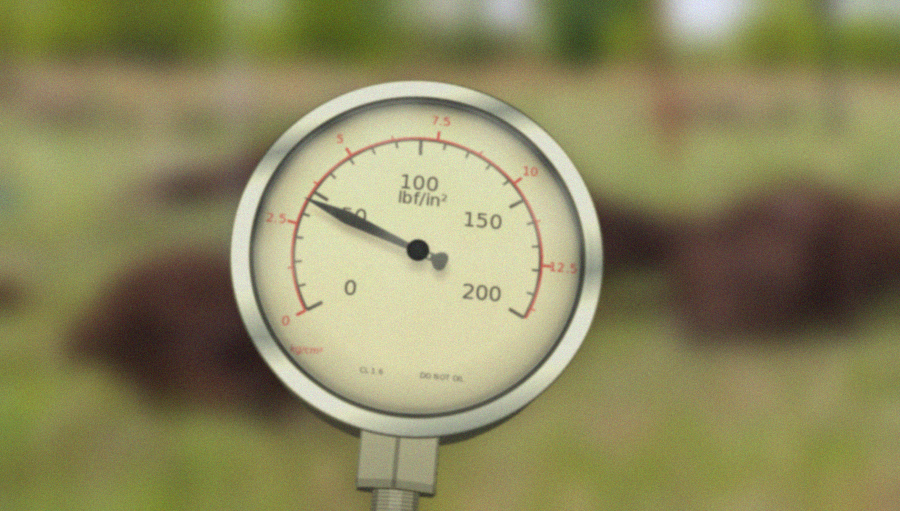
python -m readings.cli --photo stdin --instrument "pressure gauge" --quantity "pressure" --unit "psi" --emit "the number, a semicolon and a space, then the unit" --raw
45; psi
